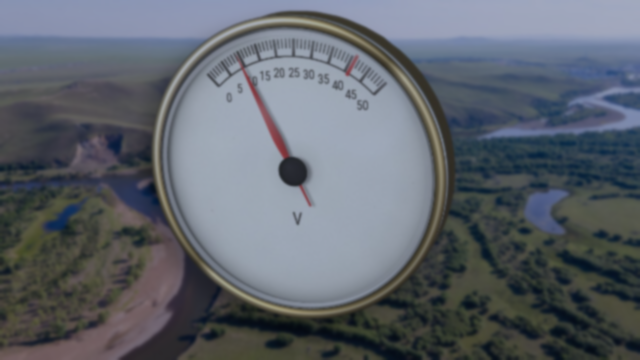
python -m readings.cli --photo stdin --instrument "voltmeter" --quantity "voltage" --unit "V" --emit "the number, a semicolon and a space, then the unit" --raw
10; V
